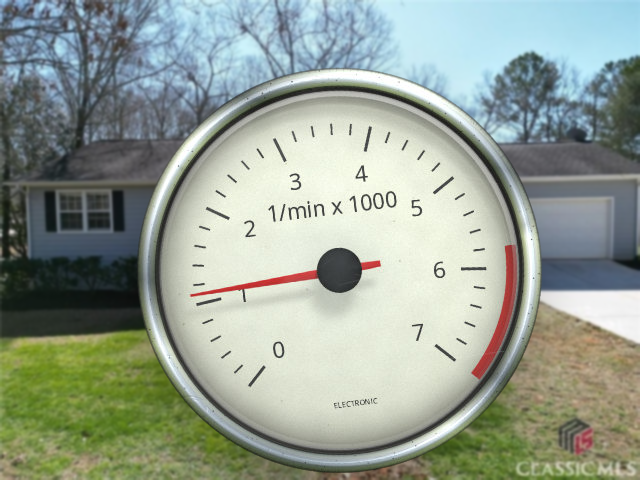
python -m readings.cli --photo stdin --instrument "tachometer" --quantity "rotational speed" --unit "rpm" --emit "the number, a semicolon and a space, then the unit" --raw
1100; rpm
